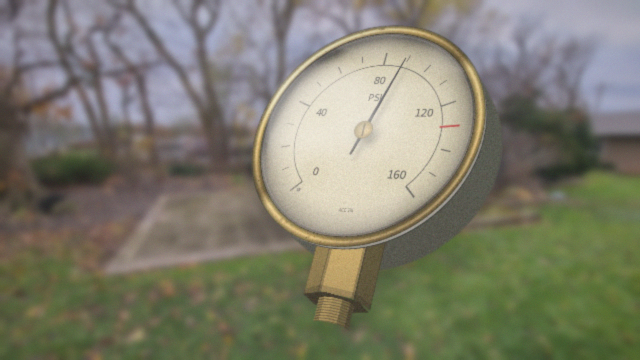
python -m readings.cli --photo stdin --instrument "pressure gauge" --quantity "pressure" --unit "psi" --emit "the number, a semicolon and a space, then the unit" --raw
90; psi
